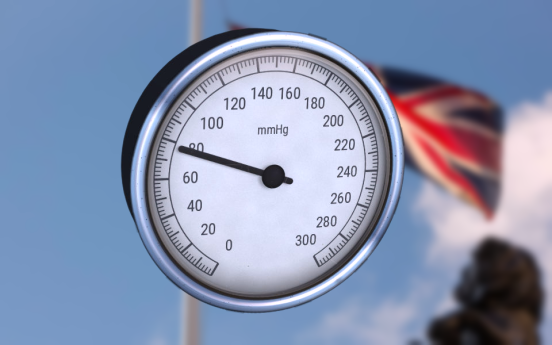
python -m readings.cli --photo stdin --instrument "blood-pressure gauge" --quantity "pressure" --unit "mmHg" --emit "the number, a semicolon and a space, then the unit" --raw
78; mmHg
